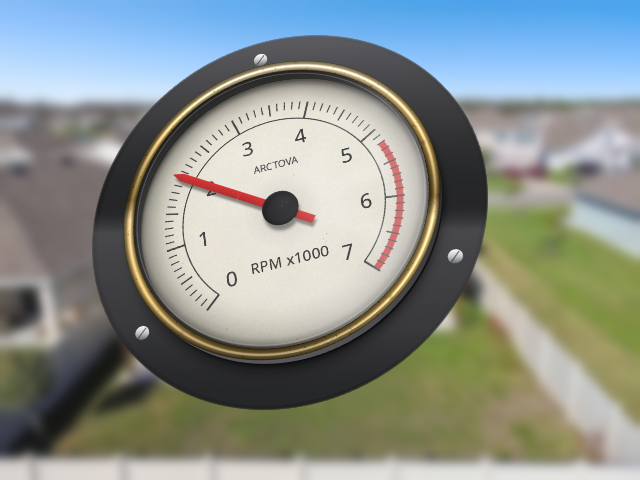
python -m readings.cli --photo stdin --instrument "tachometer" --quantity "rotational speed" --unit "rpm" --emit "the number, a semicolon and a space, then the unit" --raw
2000; rpm
